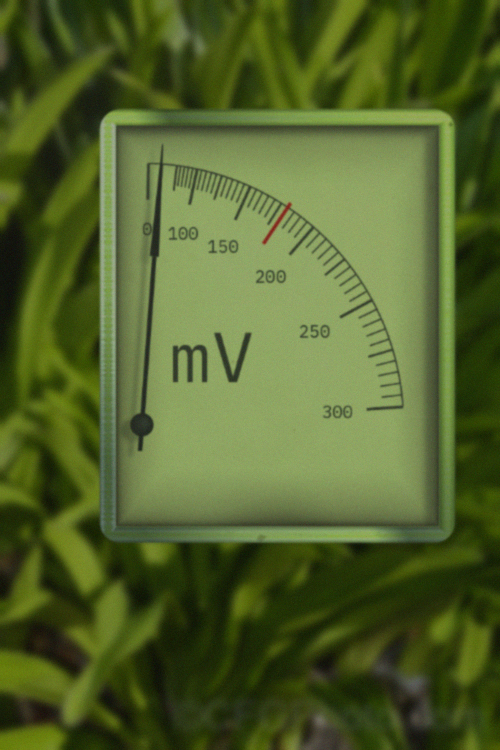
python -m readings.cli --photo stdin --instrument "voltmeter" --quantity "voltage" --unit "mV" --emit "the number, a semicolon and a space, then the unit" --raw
50; mV
